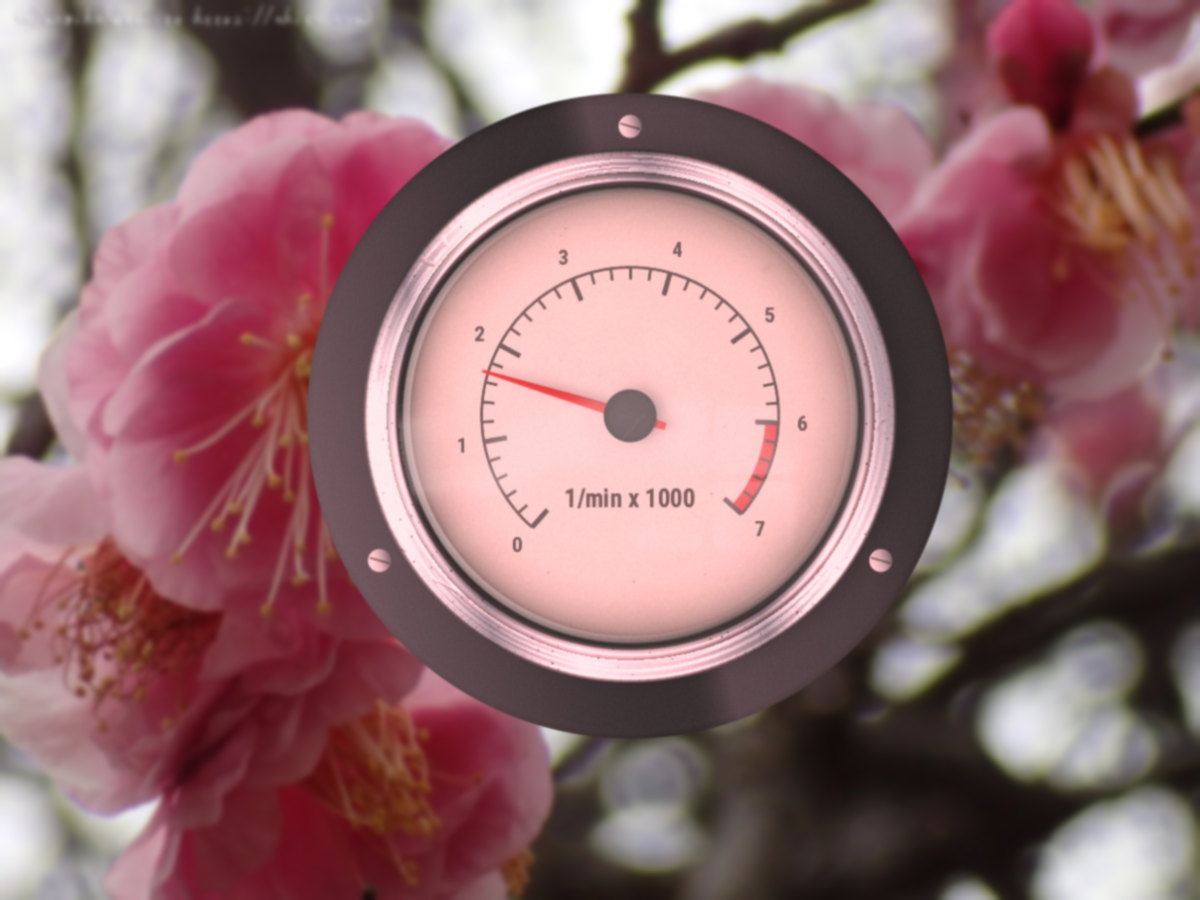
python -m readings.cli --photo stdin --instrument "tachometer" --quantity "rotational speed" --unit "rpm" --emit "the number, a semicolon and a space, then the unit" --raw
1700; rpm
